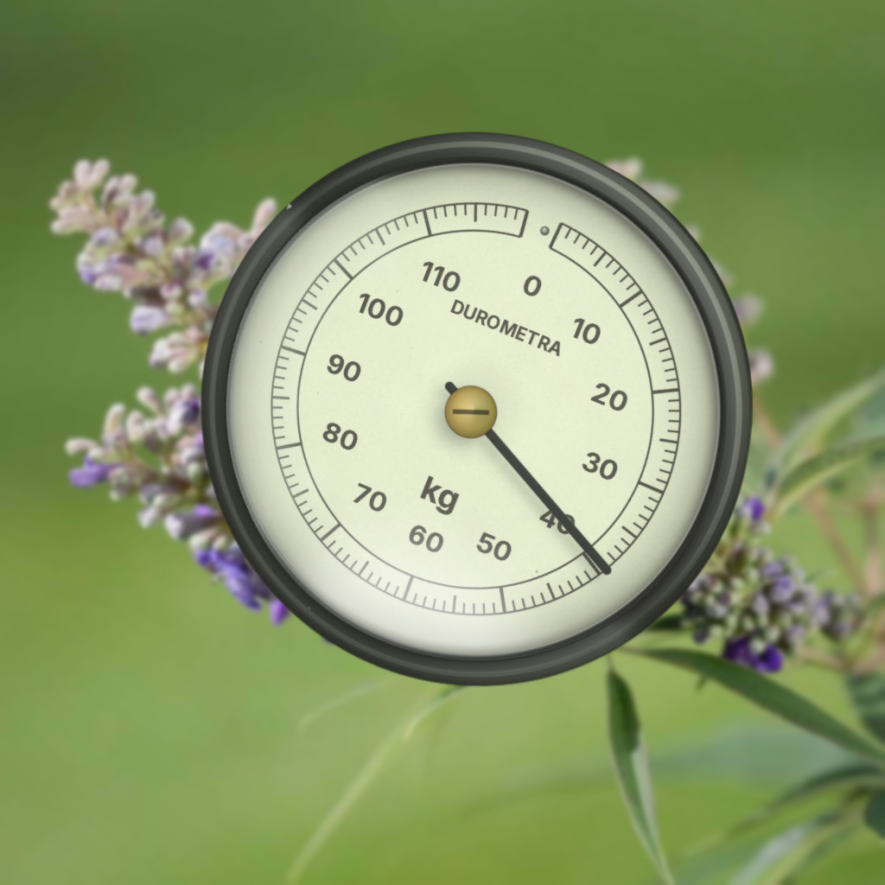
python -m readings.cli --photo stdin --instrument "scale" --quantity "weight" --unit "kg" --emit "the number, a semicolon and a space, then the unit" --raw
39; kg
